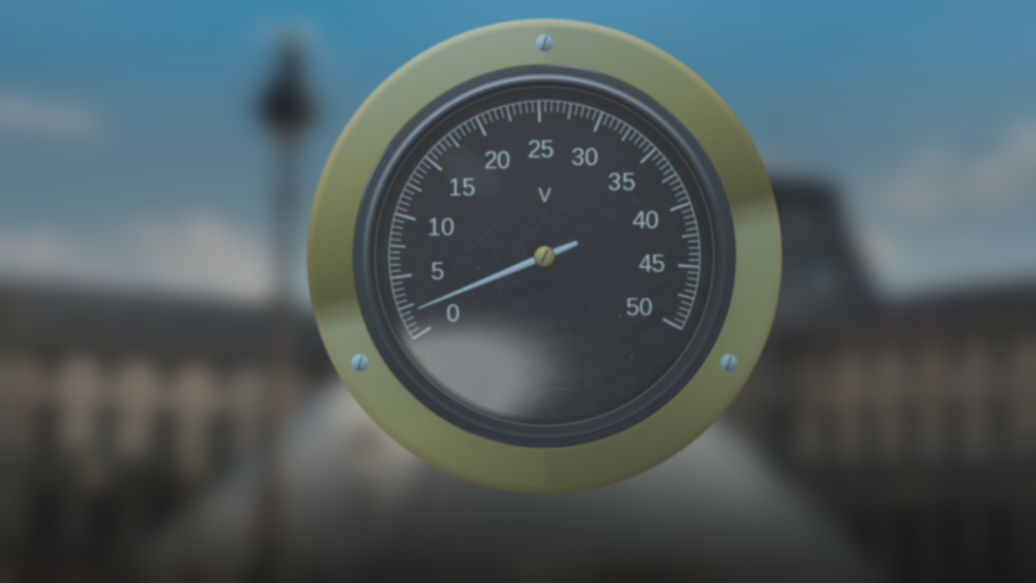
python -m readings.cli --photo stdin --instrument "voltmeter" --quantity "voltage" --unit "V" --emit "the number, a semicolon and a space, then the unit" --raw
2; V
